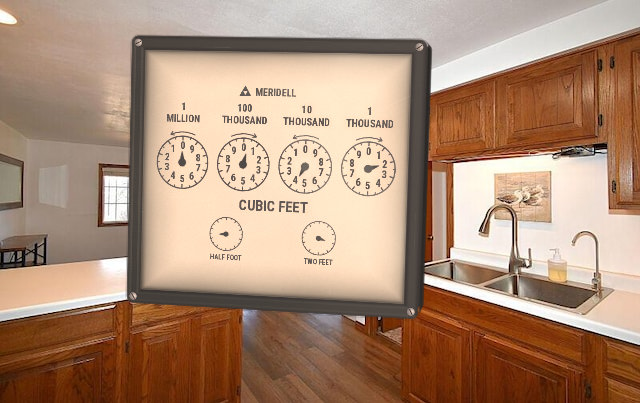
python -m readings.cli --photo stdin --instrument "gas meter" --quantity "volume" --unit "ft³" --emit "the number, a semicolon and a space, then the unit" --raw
4200; ft³
